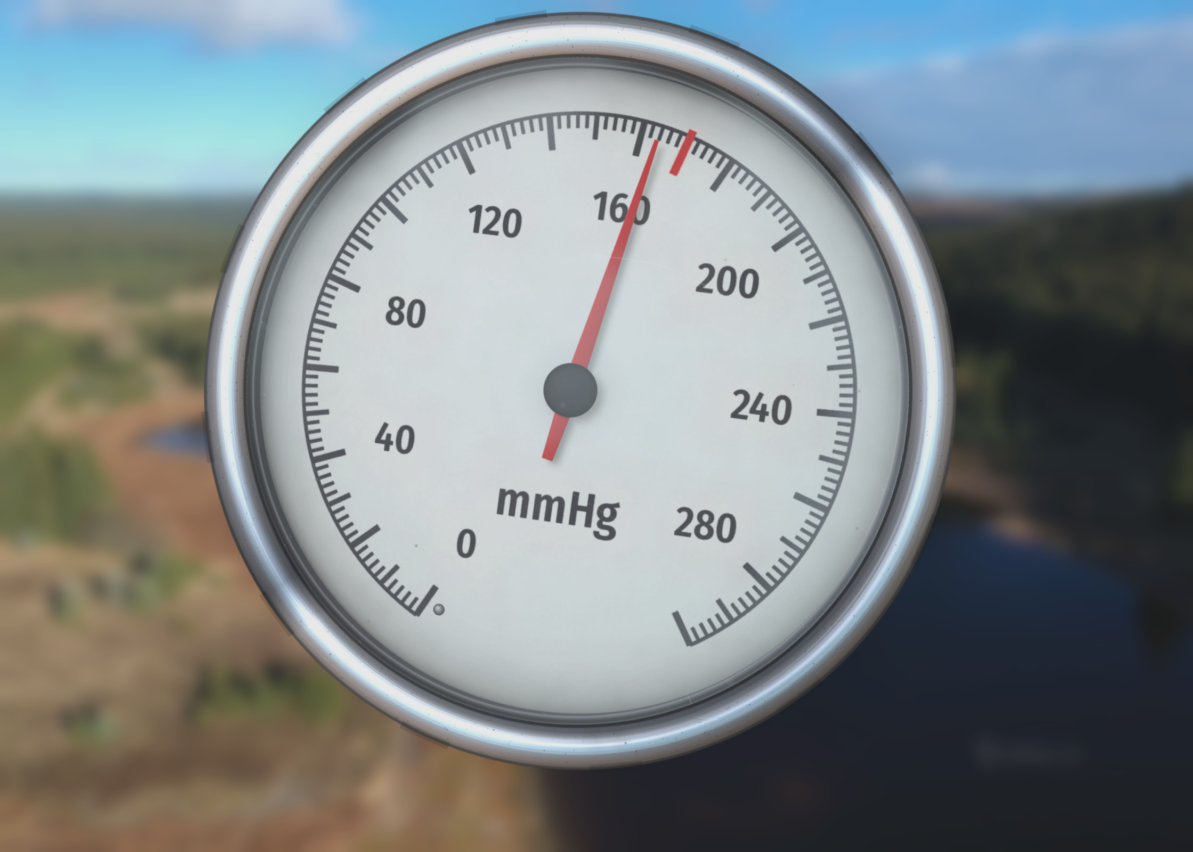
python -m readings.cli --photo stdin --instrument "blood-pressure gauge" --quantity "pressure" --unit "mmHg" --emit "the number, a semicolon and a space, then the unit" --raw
164; mmHg
